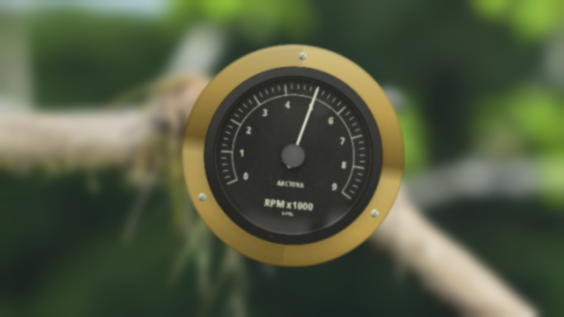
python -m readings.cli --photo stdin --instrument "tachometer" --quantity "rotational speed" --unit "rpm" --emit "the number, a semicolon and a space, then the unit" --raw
5000; rpm
